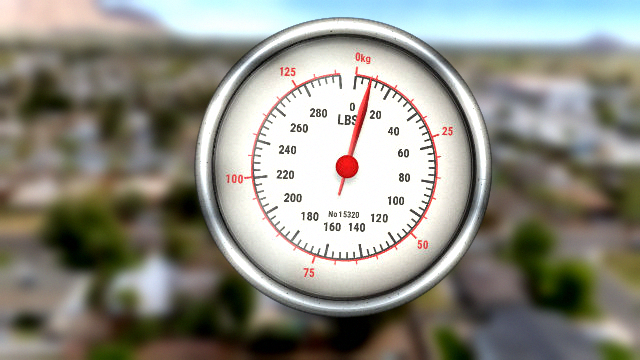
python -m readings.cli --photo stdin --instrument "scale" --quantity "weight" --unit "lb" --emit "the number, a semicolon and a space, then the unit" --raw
8; lb
